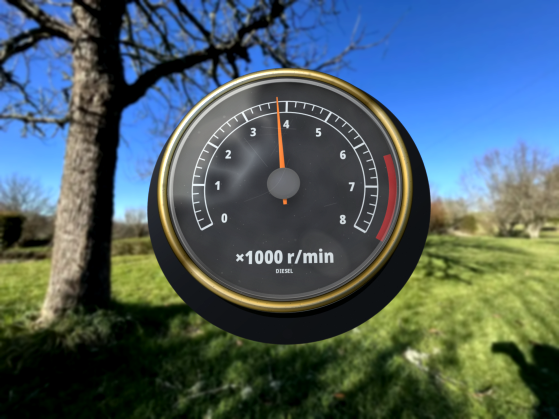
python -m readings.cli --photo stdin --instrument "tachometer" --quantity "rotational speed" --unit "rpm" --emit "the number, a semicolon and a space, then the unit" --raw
3800; rpm
